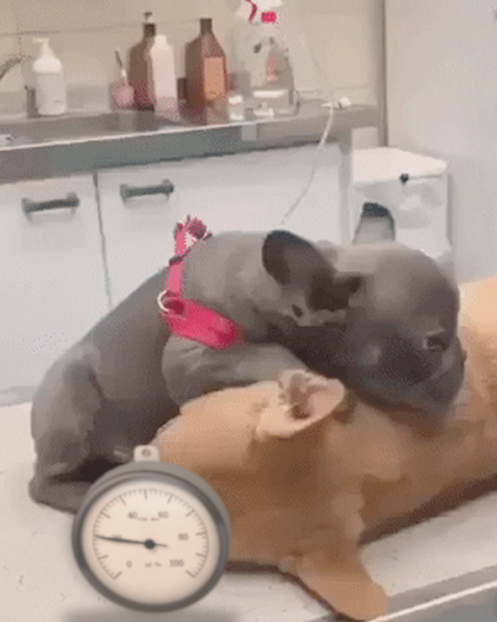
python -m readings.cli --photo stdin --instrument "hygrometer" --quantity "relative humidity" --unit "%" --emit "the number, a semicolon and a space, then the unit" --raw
20; %
